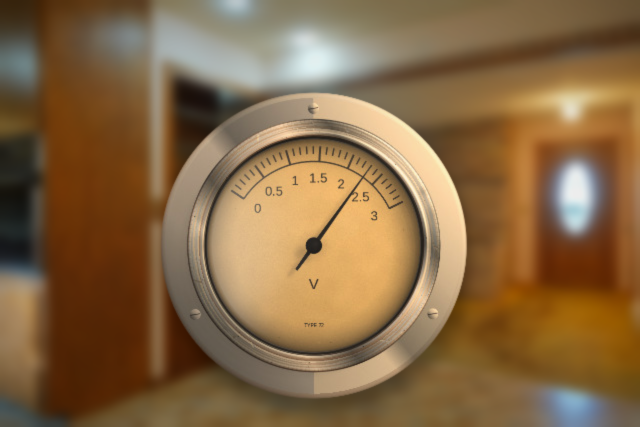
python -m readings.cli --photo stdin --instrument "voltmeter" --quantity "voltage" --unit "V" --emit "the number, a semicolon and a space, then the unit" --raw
2.3; V
